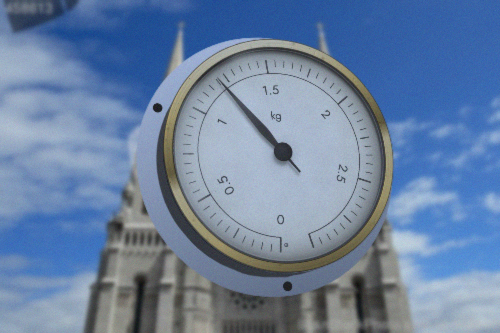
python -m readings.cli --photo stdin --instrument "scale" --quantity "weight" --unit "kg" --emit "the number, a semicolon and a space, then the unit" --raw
1.2; kg
